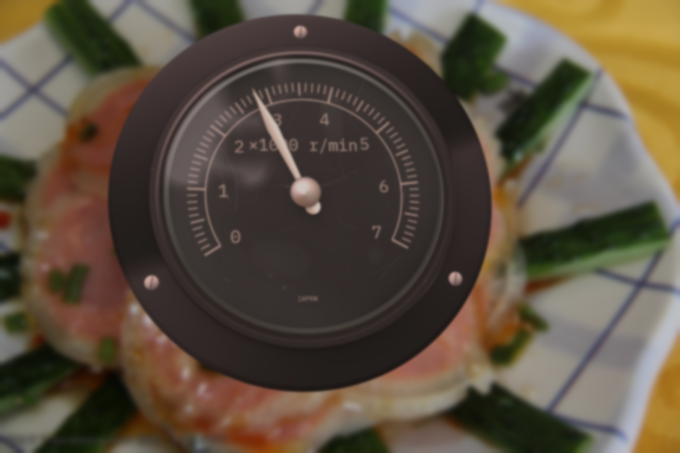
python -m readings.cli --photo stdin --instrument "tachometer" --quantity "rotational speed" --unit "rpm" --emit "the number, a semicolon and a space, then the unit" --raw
2800; rpm
